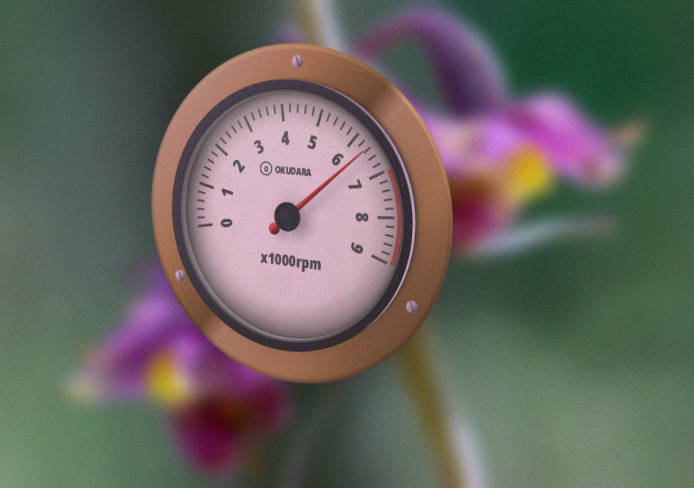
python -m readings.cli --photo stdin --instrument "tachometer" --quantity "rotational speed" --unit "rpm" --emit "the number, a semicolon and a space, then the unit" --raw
6400; rpm
